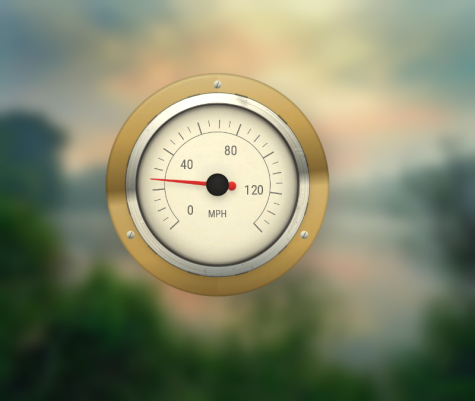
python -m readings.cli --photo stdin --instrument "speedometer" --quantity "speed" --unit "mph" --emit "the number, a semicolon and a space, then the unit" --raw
25; mph
